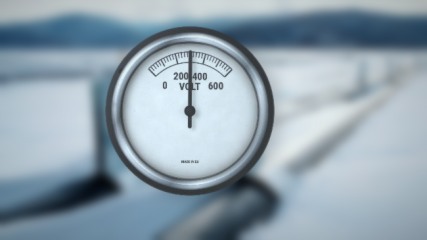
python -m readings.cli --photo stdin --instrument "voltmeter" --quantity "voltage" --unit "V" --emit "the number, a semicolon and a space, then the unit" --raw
300; V
